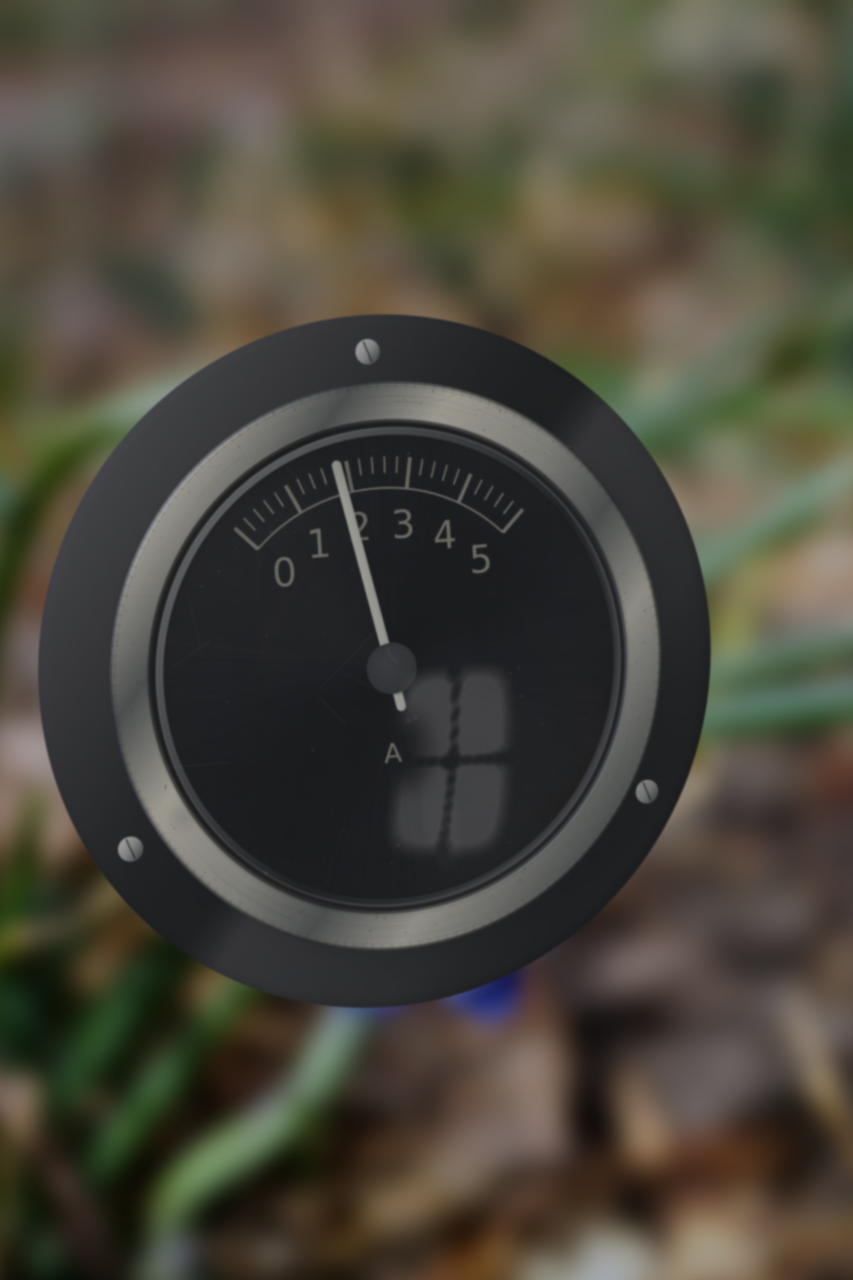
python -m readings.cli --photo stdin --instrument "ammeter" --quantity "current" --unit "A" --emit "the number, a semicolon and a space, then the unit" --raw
1.8; A
